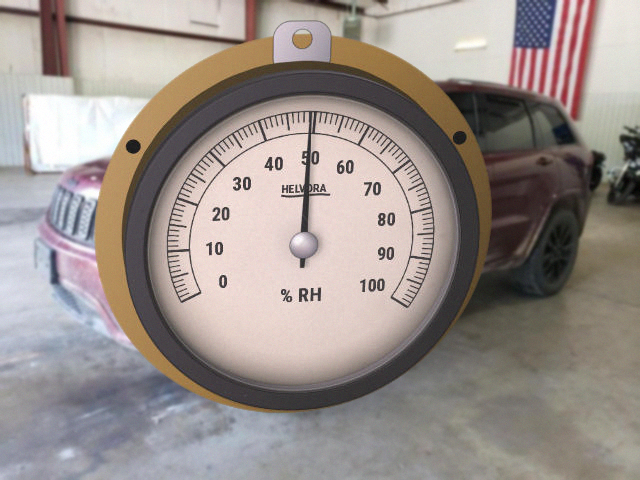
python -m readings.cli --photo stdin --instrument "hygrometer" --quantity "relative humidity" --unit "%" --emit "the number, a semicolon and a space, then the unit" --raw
49; %
